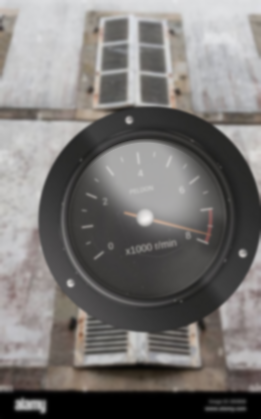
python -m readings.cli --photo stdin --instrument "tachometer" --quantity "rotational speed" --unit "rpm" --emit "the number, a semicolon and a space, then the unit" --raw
7750; rpm
